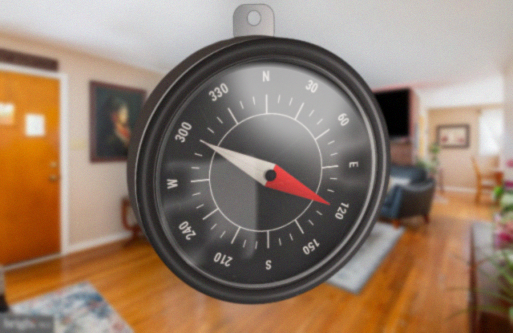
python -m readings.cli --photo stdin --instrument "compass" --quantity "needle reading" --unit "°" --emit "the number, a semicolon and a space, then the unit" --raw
120; °
